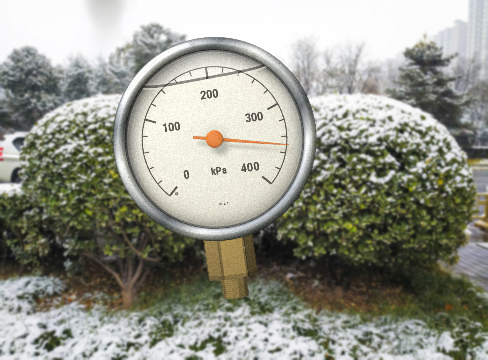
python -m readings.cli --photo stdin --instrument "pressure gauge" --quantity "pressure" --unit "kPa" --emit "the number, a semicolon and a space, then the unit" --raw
350; kPa
